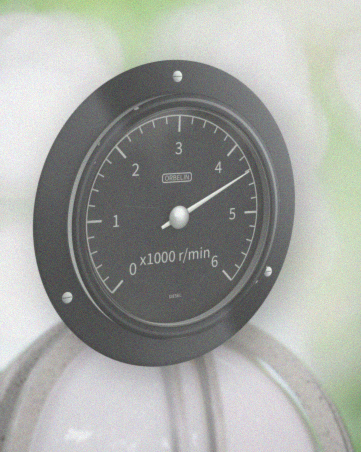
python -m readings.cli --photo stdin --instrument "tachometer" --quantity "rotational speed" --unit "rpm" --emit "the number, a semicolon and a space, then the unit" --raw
4400; rpm
